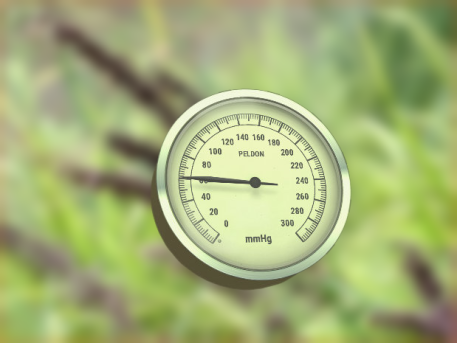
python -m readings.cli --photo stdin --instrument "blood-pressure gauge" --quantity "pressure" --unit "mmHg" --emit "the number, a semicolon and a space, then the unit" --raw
60; mmHg
